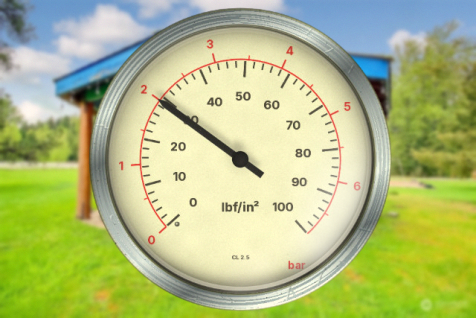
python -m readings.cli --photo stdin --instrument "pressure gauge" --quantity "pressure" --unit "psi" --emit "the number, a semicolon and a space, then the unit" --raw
29; psi
